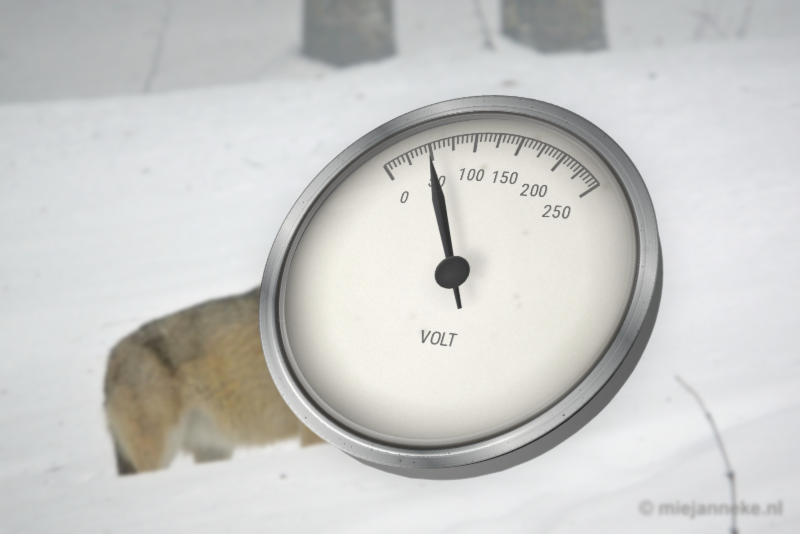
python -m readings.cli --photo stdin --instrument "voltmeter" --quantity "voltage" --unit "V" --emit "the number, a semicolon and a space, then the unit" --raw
50; V
